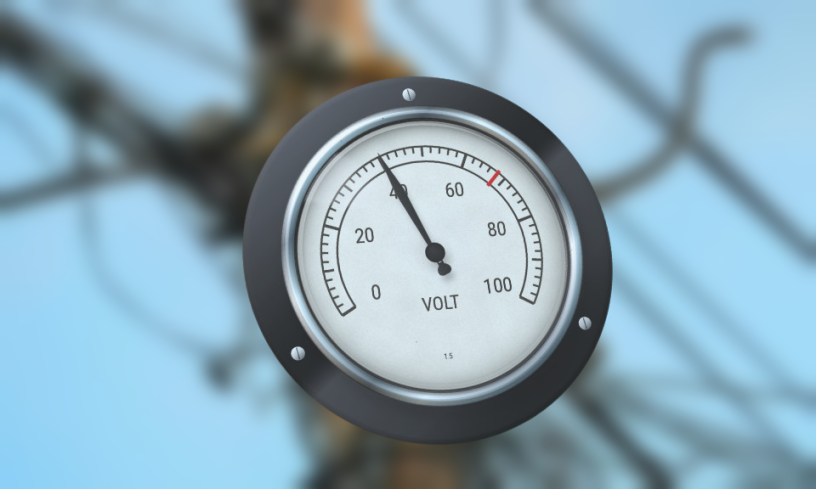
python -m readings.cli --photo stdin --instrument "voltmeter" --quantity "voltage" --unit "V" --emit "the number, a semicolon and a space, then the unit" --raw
40; V
